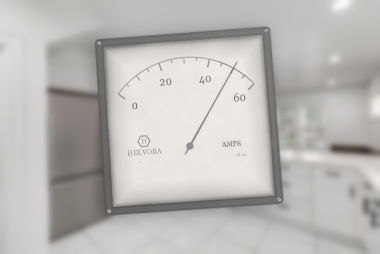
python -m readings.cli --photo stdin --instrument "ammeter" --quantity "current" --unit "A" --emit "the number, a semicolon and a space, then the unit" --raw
50; A
